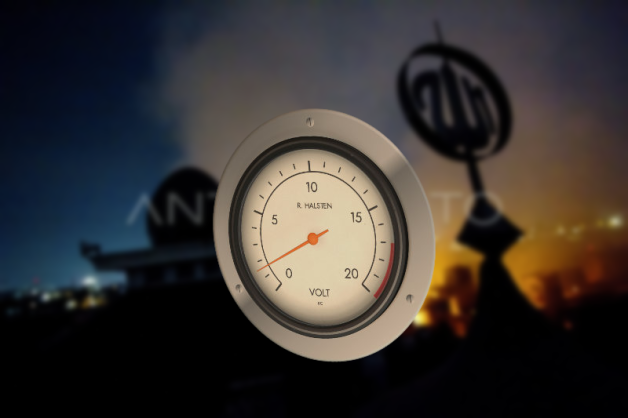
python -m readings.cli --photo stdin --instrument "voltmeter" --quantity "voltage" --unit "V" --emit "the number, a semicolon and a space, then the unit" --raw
1.5; V
